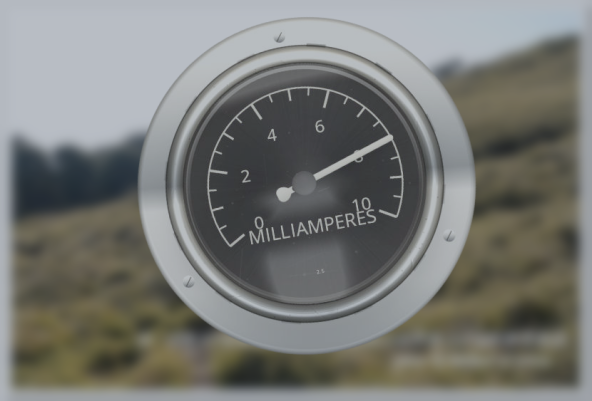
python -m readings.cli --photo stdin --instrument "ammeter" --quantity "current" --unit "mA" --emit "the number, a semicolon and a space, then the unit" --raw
8; mA
